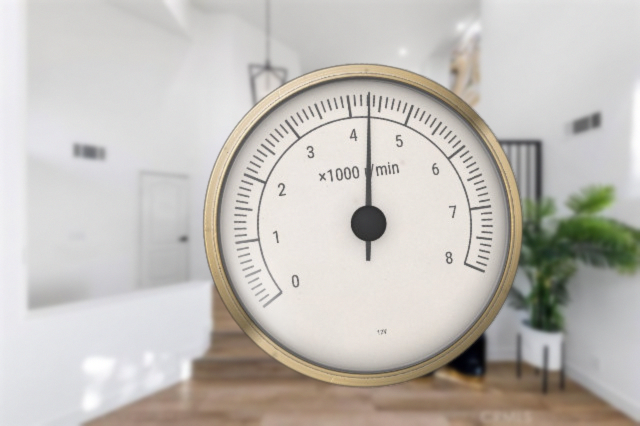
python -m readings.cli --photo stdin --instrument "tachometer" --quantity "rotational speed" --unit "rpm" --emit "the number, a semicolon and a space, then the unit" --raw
4300; rpm
